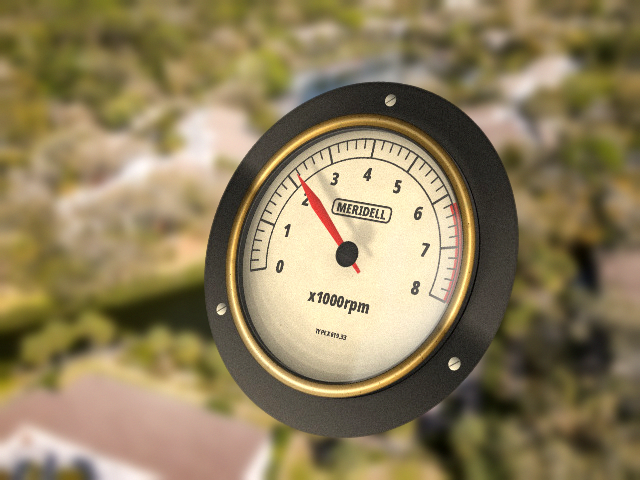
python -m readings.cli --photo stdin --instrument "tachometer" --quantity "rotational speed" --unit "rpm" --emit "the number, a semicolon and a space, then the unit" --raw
2200; rpm
